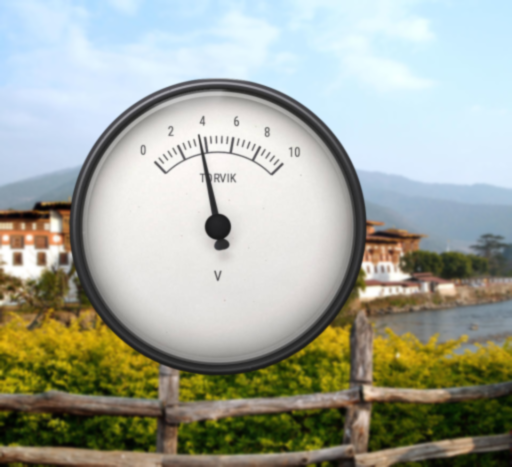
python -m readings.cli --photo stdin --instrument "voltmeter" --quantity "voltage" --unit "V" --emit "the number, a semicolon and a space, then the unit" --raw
3.6; V
